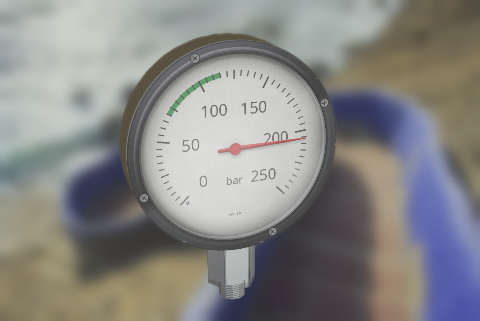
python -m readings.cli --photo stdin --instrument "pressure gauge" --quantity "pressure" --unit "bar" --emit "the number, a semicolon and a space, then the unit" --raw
205; bar
